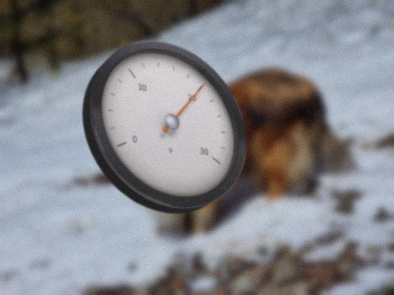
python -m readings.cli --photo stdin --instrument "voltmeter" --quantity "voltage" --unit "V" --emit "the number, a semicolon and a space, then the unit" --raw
20; V
